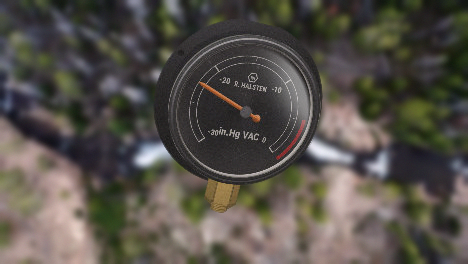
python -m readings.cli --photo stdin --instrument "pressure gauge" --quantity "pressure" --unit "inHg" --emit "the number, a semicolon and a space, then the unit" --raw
-22.5; inHg
